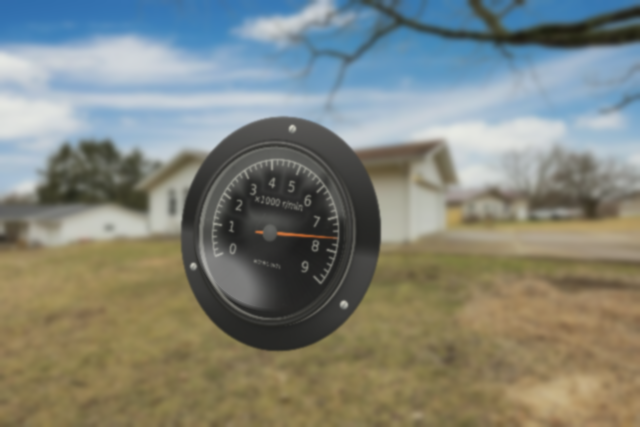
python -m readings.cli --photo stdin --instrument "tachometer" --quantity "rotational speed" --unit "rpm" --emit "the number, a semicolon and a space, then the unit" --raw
7600; rpm
